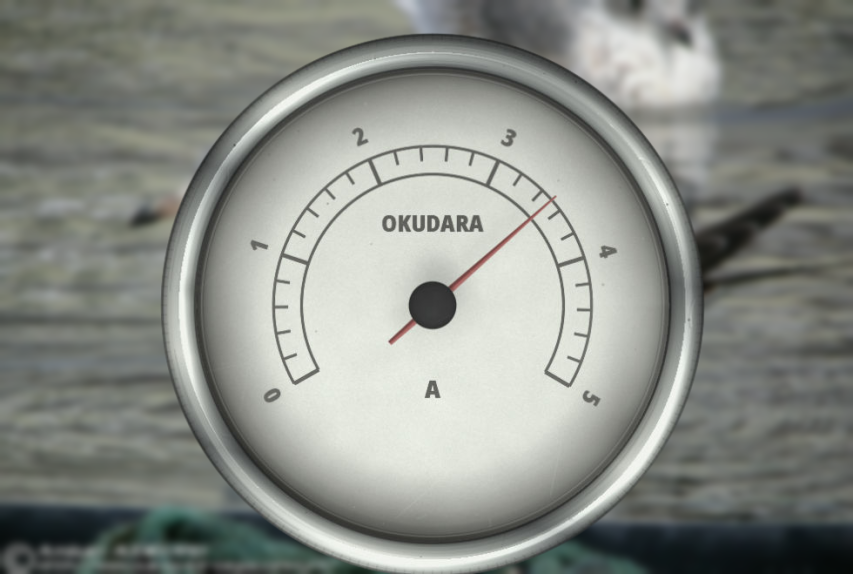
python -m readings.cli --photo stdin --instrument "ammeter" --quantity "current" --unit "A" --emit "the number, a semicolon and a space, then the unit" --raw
3.5; A
